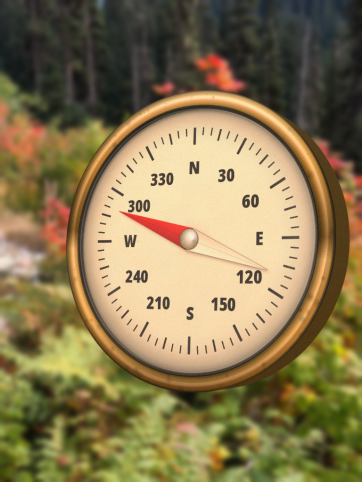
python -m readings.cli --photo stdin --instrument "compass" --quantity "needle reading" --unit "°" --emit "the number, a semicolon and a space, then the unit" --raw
290; °
